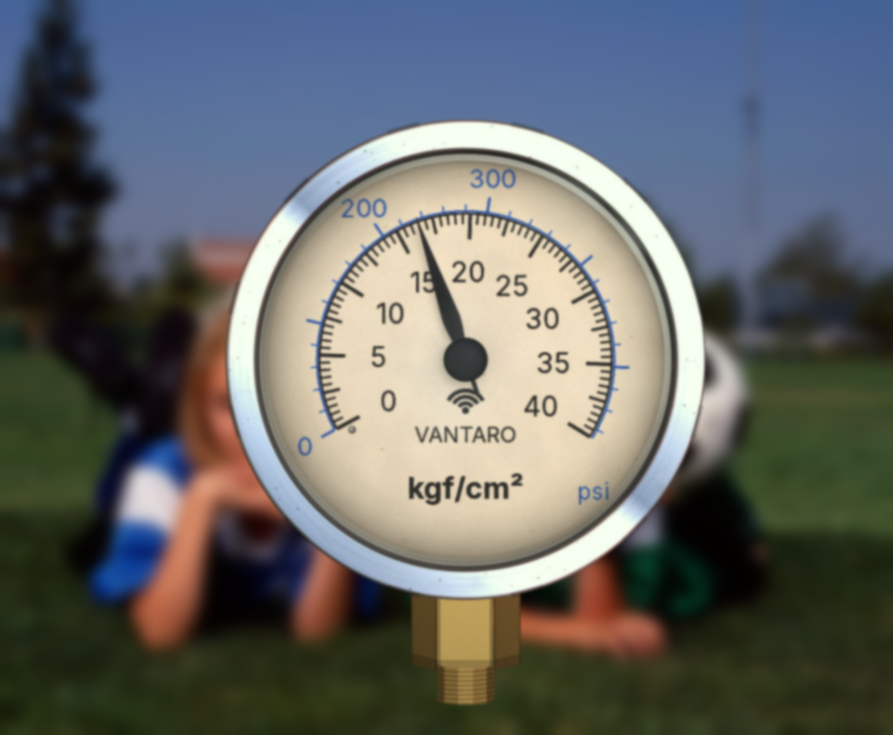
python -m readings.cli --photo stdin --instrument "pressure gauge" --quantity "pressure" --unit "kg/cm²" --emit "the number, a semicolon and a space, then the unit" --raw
16.5; kg/cm²
